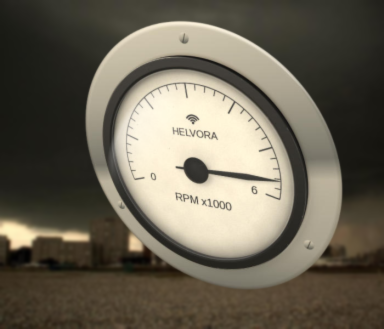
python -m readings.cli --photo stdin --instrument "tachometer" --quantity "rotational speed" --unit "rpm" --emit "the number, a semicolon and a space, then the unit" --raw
5600; rpm
